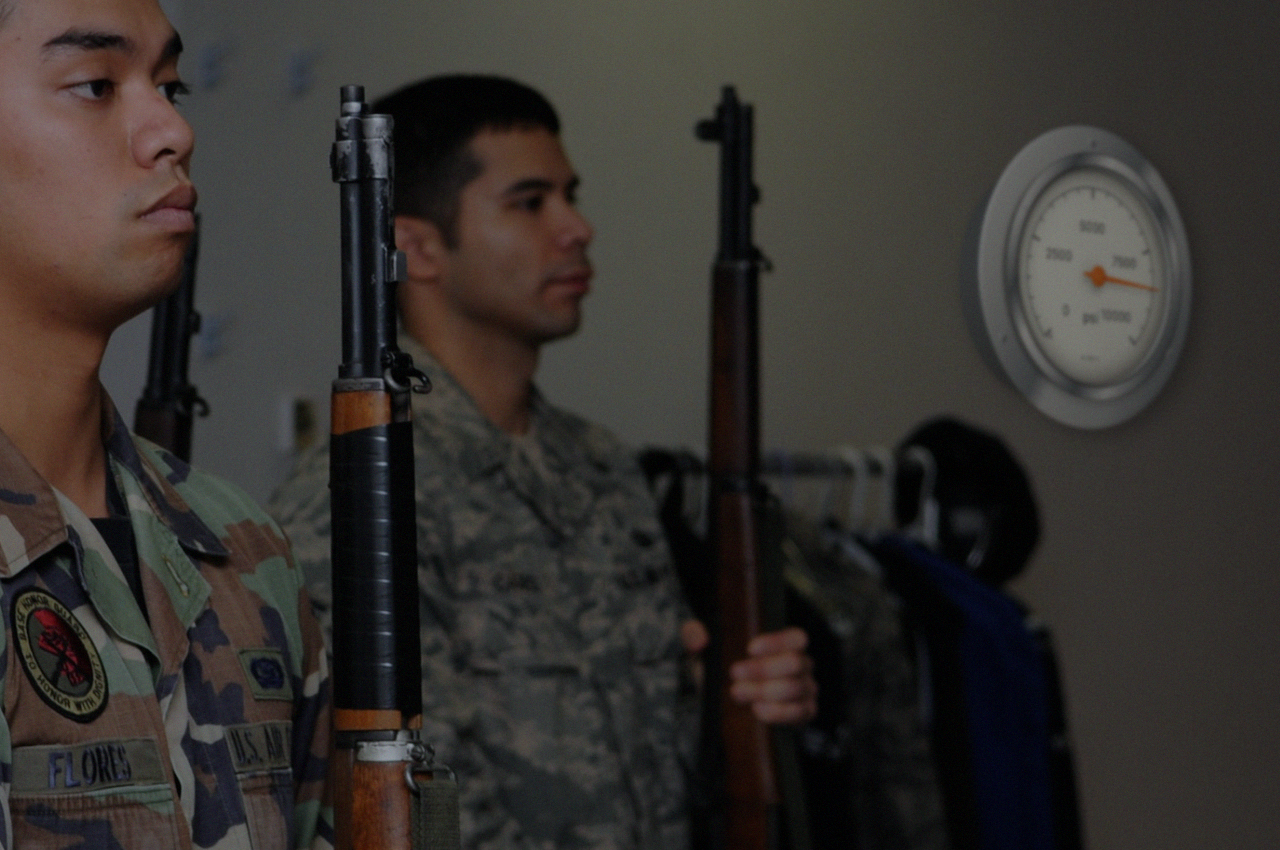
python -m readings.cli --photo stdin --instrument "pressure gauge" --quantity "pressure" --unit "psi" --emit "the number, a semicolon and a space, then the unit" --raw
8500; psi
